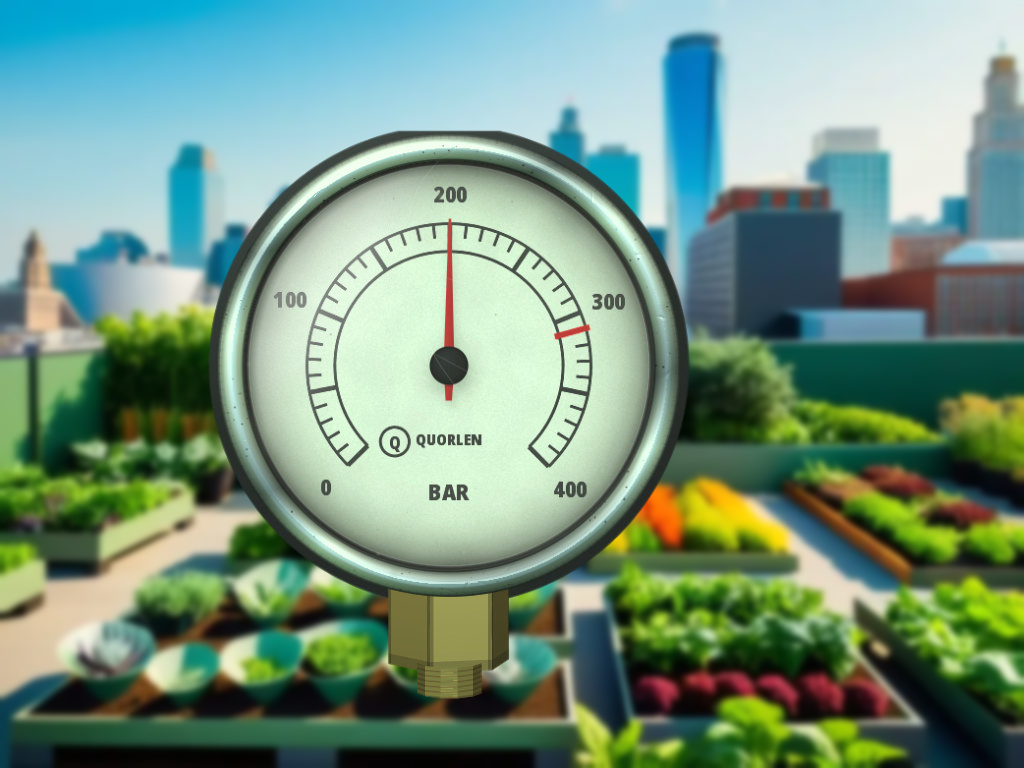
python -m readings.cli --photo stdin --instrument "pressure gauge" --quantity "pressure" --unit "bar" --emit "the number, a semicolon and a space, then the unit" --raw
200; bar
